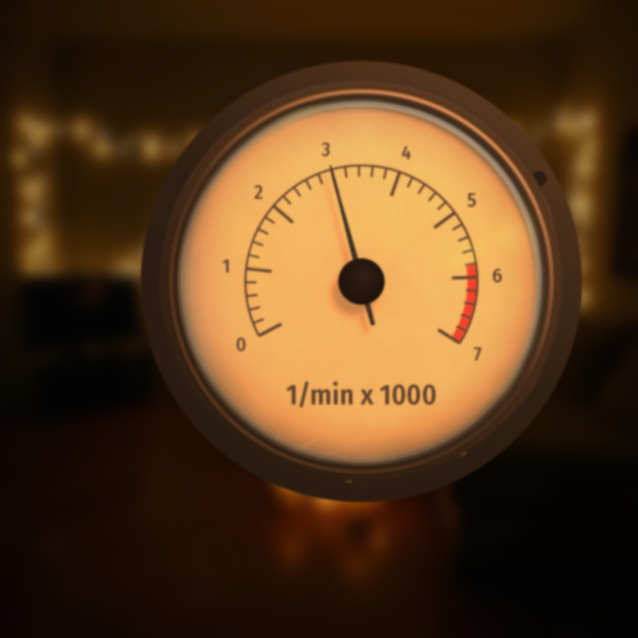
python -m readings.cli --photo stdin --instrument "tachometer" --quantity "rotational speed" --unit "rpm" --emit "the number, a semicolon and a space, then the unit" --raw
3000; rpm
